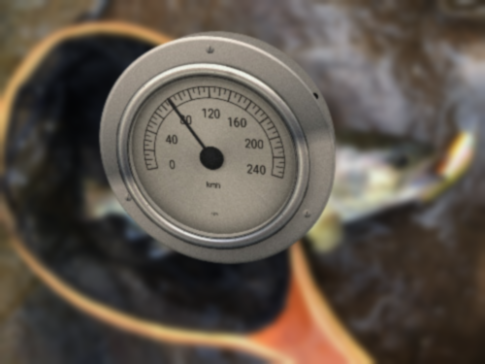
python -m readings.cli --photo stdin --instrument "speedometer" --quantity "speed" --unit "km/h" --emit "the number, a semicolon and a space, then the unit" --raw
80; km/h
